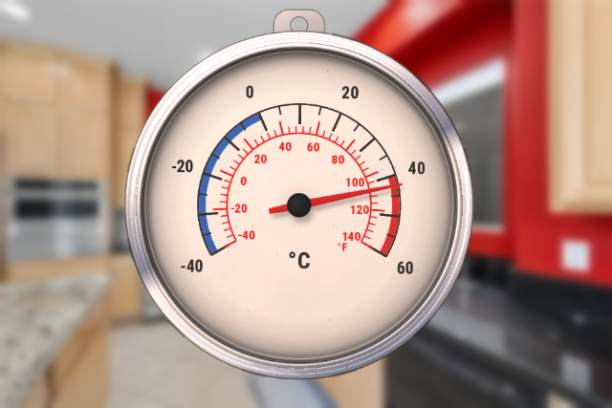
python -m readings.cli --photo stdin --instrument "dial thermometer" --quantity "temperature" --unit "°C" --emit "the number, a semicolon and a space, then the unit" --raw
42.5; °C
